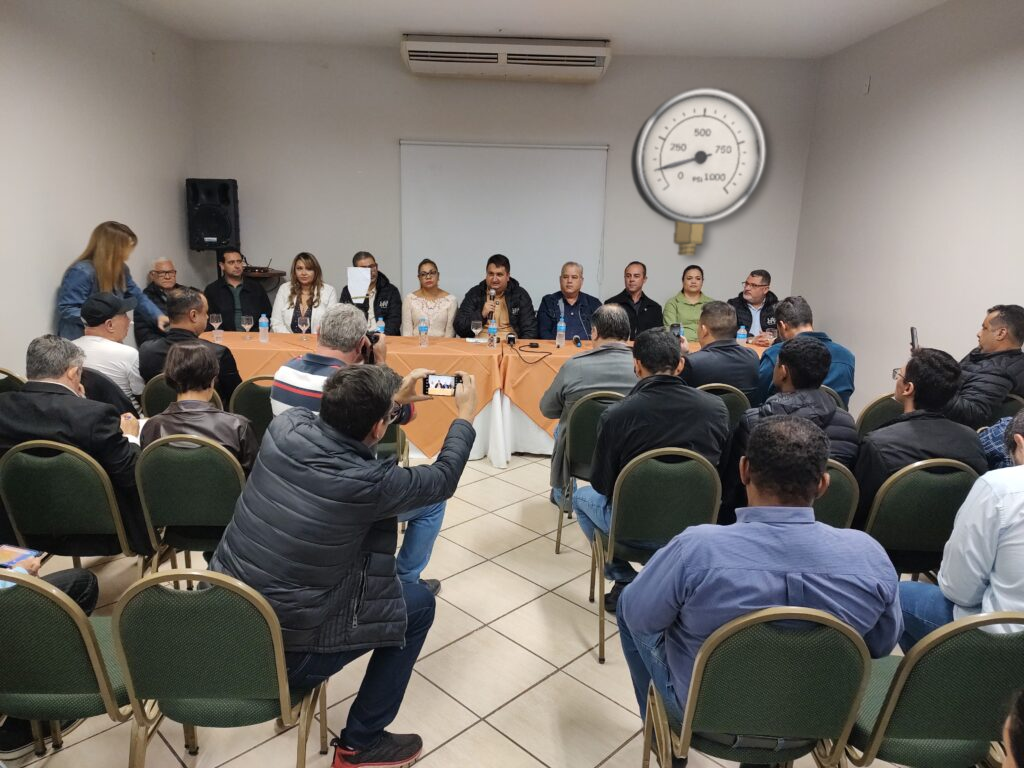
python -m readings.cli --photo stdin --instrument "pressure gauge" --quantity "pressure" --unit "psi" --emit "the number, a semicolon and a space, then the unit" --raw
100; psi
